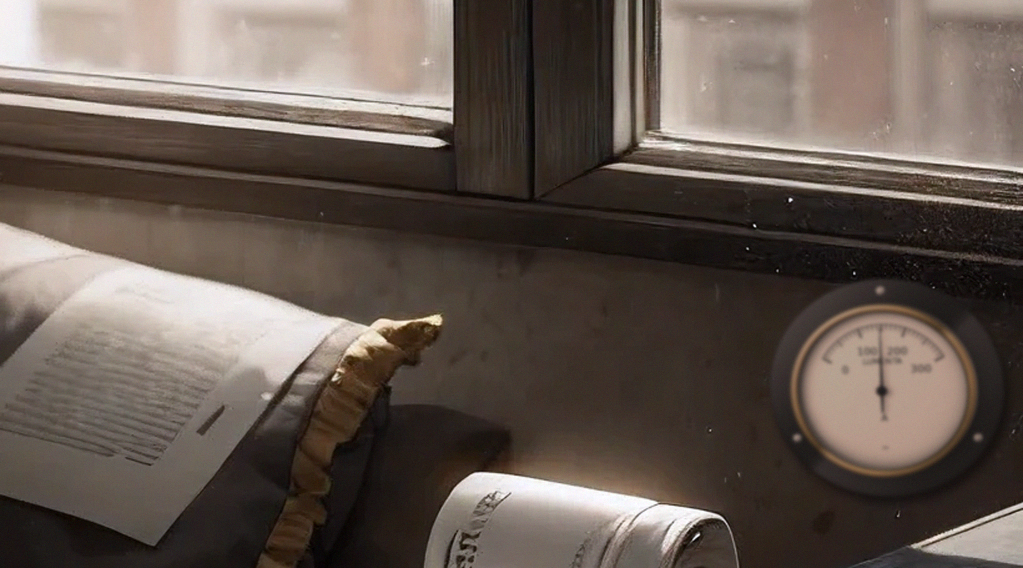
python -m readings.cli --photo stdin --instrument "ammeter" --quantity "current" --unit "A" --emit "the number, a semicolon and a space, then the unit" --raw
150; A
